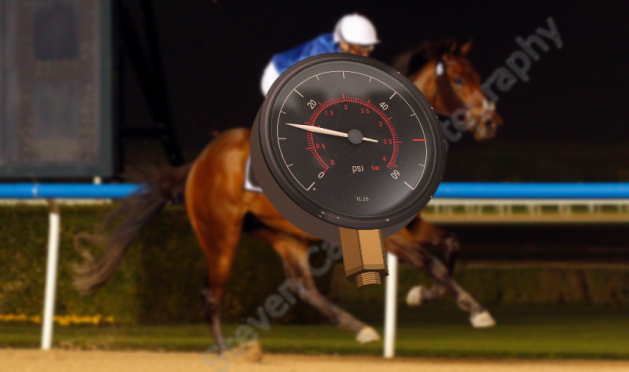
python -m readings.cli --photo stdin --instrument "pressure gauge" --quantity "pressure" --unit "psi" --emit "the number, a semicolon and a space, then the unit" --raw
12.5; psi
